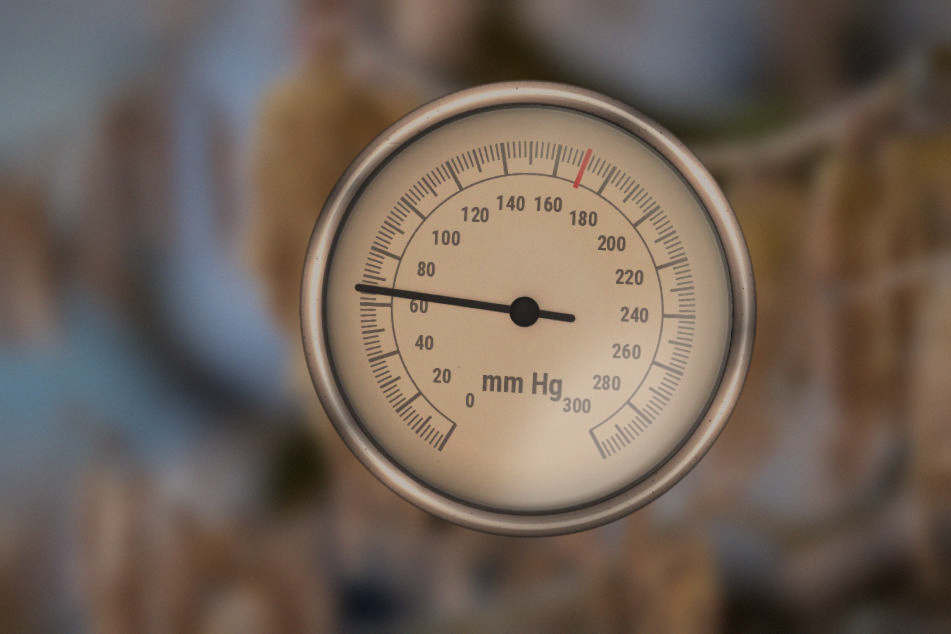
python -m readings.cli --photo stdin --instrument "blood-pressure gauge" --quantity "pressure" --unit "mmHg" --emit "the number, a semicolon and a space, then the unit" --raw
66; mmHg
